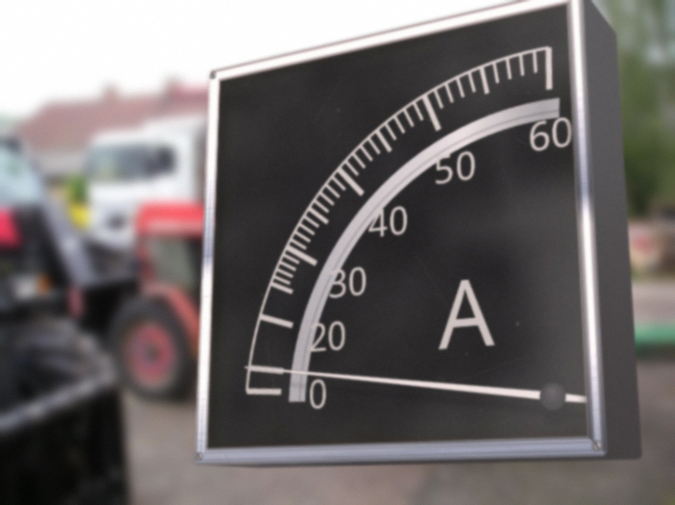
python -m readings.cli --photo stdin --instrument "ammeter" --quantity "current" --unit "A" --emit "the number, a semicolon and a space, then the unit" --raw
10; A
